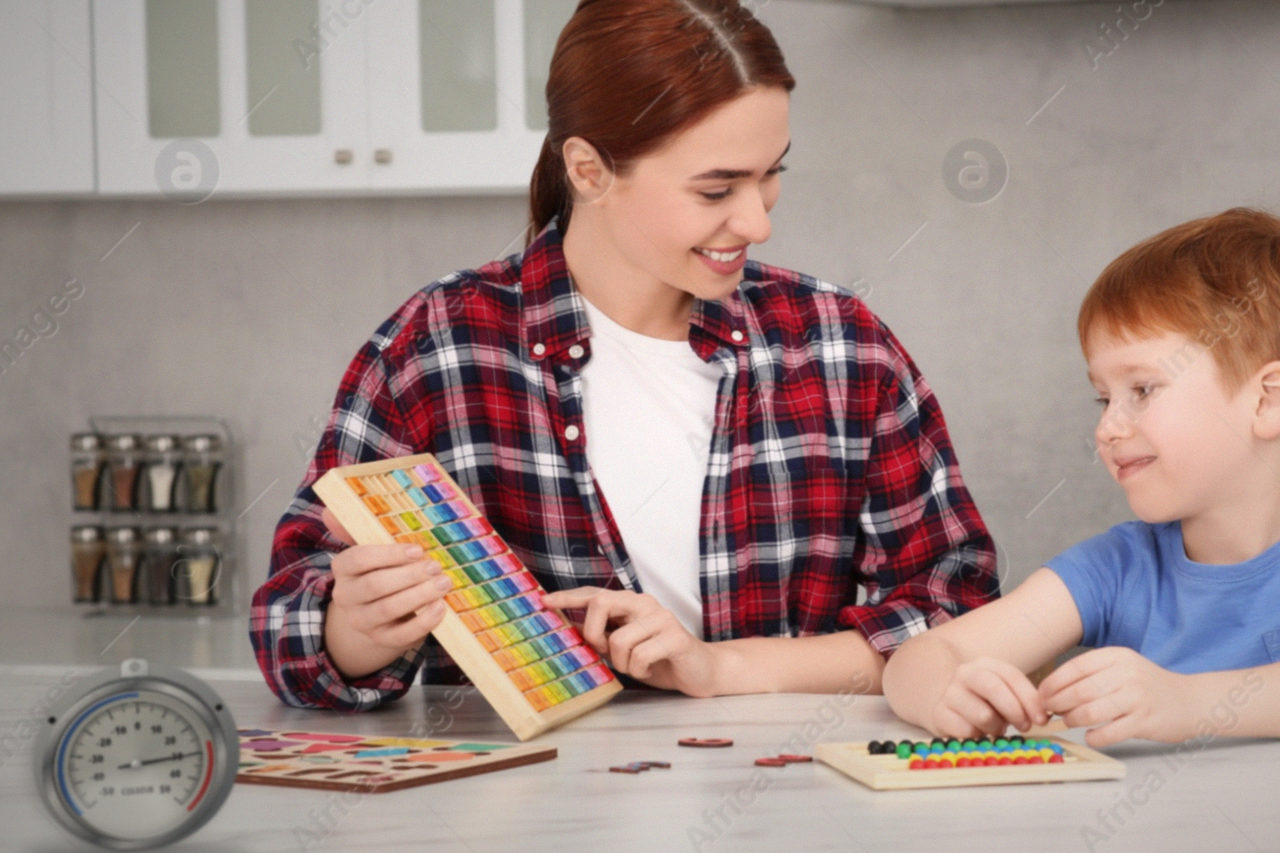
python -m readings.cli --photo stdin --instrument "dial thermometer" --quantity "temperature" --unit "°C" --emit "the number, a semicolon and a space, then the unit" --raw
30; °C
